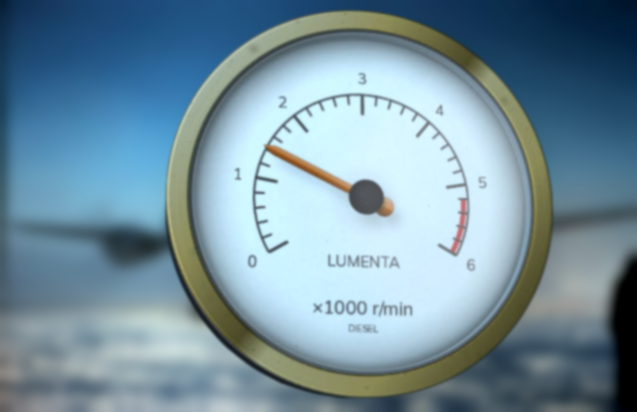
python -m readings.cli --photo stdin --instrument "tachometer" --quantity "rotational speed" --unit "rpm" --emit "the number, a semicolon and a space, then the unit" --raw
1400; rpm
